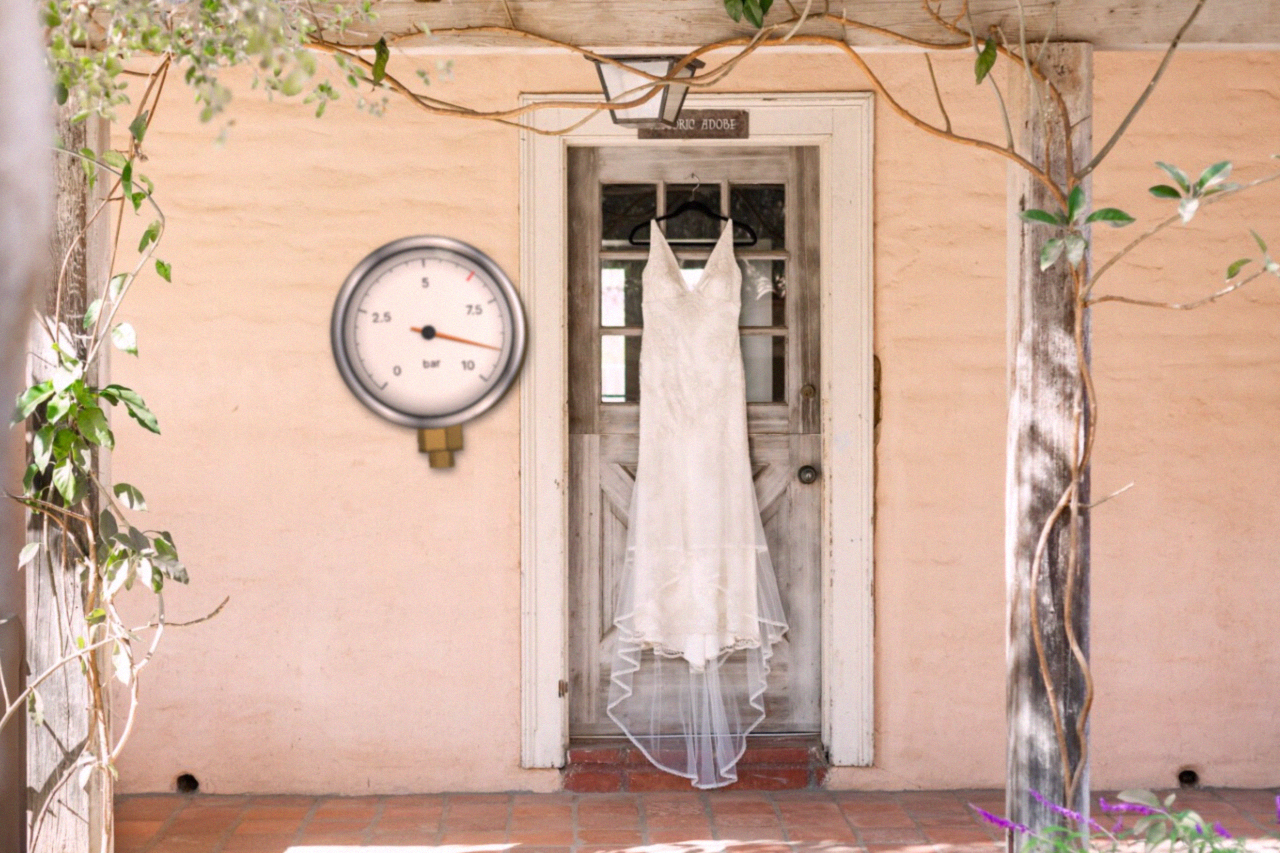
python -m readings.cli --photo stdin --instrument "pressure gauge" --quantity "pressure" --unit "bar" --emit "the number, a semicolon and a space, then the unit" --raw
9; bar
